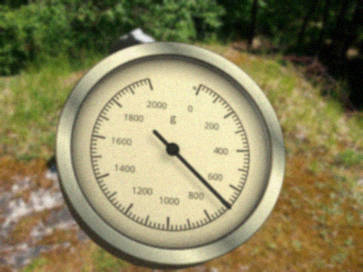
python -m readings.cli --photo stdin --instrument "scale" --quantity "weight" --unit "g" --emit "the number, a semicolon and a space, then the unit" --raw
700; g
